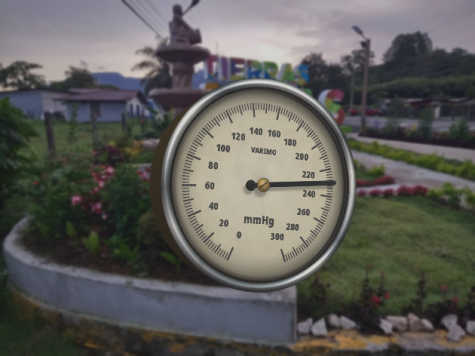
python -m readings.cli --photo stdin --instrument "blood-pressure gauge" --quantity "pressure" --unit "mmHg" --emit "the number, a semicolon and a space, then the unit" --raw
230; mmHg
